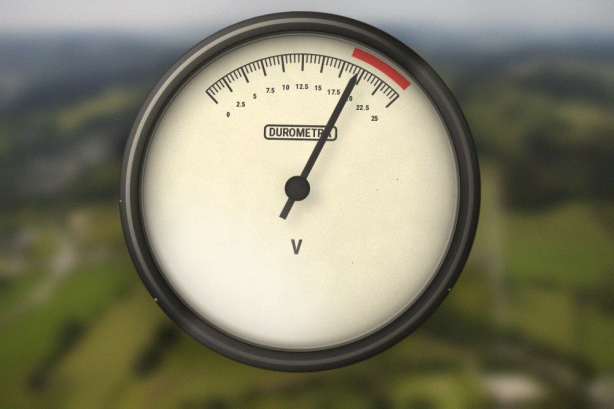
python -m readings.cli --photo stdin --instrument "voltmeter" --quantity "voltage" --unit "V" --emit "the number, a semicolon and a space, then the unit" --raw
19.5; V
